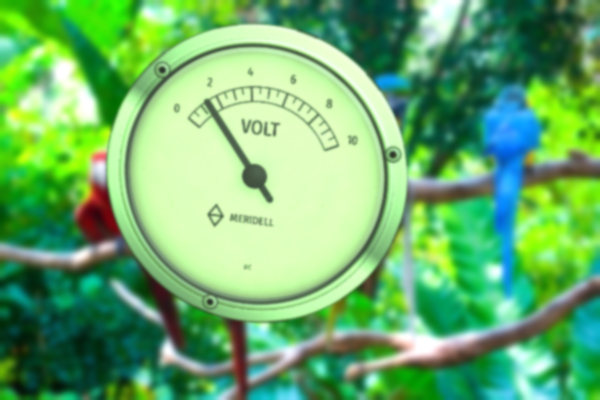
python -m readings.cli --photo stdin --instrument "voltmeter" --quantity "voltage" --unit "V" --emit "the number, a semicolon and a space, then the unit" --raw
1.5; V
